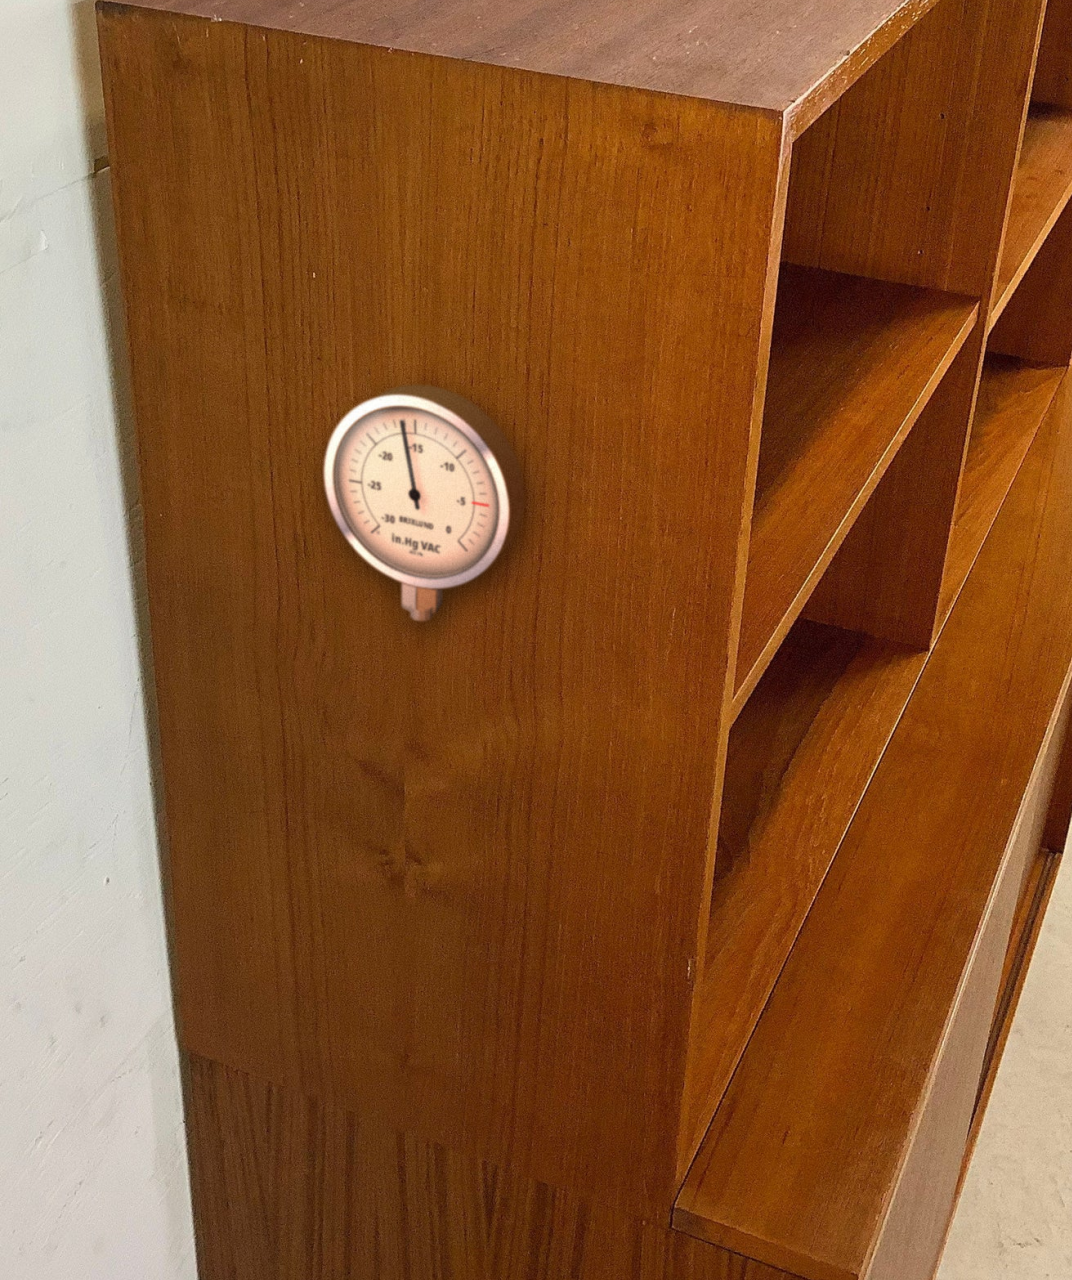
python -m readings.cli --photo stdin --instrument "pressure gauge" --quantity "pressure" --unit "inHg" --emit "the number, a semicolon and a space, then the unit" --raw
-16; inHg
